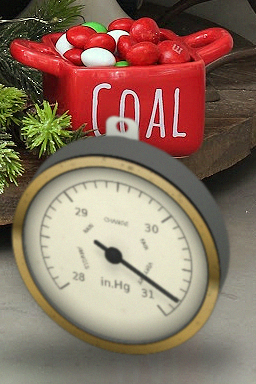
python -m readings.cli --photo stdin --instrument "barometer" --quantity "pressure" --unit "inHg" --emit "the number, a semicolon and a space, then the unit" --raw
30.8; inHg
